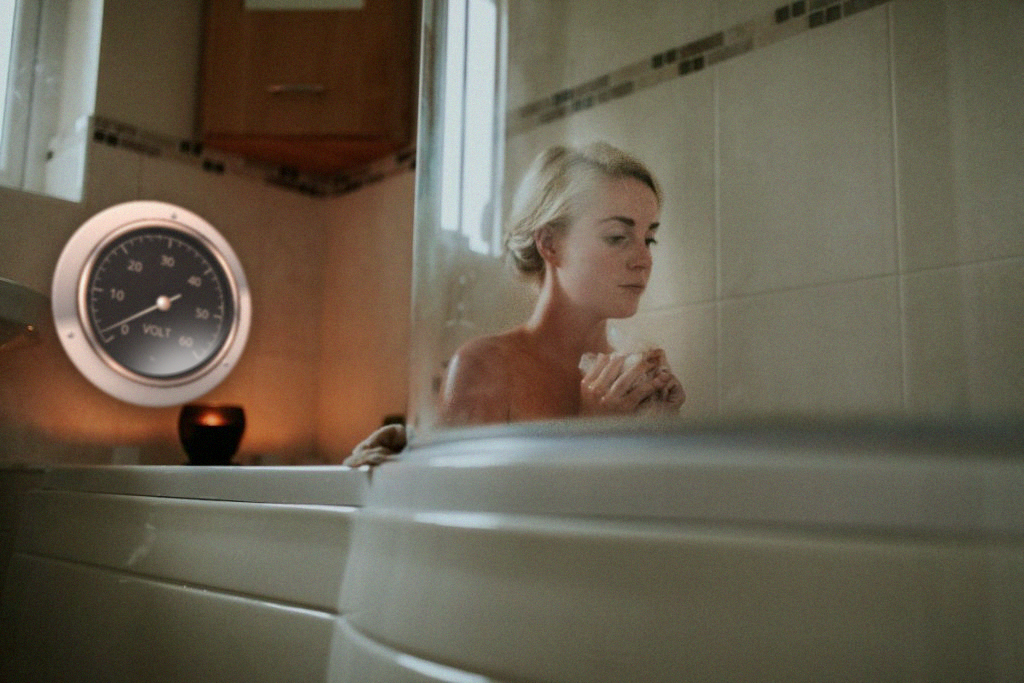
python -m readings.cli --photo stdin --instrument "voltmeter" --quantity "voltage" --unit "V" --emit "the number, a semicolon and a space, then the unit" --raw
2; V
